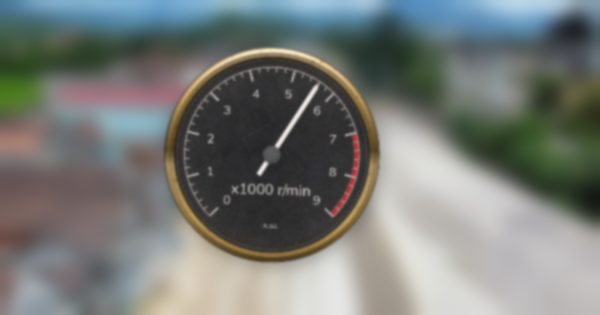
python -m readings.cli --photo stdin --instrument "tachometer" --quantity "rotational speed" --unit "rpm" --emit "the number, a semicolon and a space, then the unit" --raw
5600; rpm
